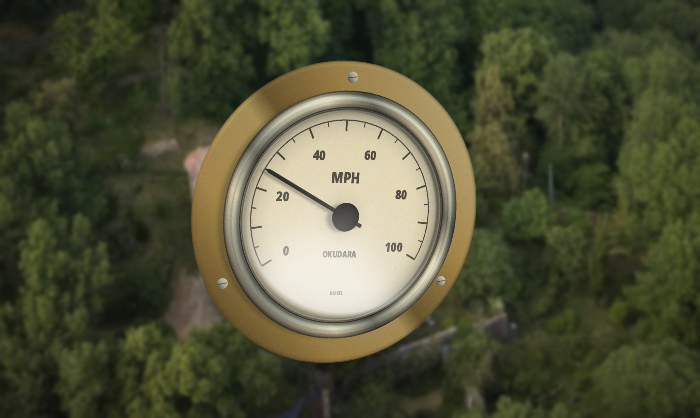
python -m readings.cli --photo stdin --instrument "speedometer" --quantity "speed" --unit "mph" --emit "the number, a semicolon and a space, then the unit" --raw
25; mph
